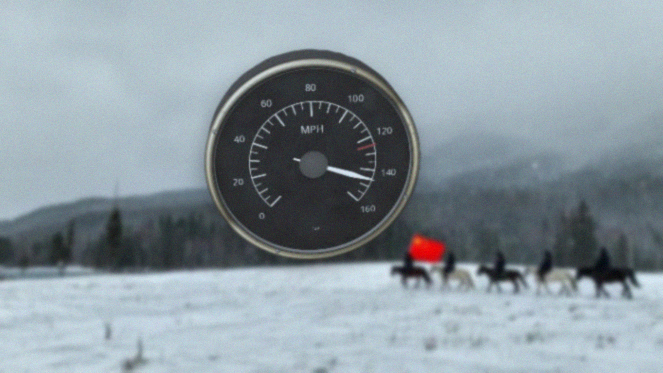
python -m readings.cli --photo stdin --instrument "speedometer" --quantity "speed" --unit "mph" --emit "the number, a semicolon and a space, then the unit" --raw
145; mph
